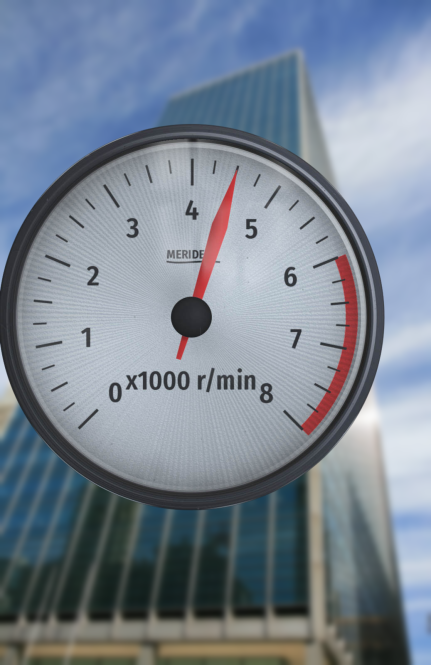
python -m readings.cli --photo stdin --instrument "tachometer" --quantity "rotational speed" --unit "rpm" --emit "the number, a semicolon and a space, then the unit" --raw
4500; rpm
